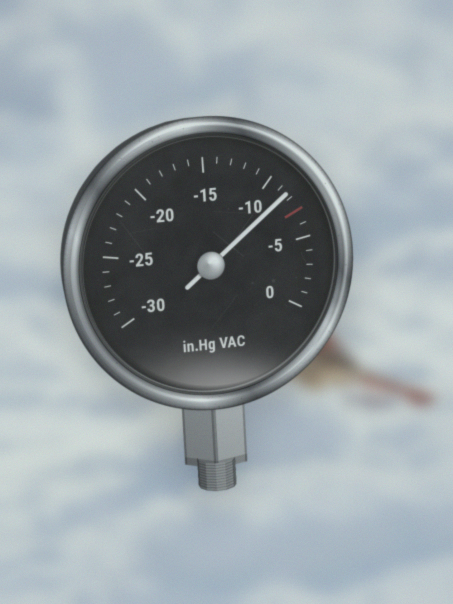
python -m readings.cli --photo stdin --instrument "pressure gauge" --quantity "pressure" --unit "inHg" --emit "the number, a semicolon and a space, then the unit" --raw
-8.5; inHg
